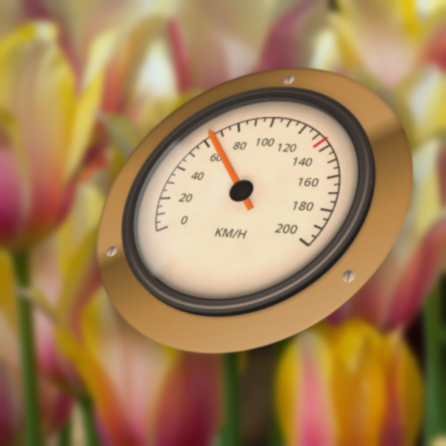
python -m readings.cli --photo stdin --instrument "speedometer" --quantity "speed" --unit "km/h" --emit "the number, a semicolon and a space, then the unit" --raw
65; km/h
